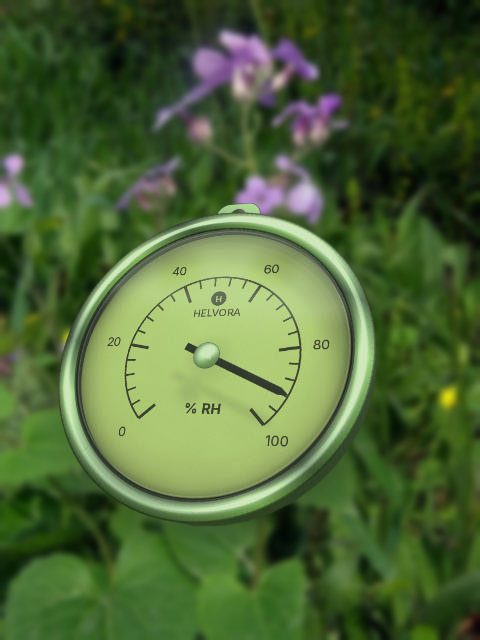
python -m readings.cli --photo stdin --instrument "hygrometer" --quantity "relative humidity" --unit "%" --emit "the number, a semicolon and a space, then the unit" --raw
92; %
